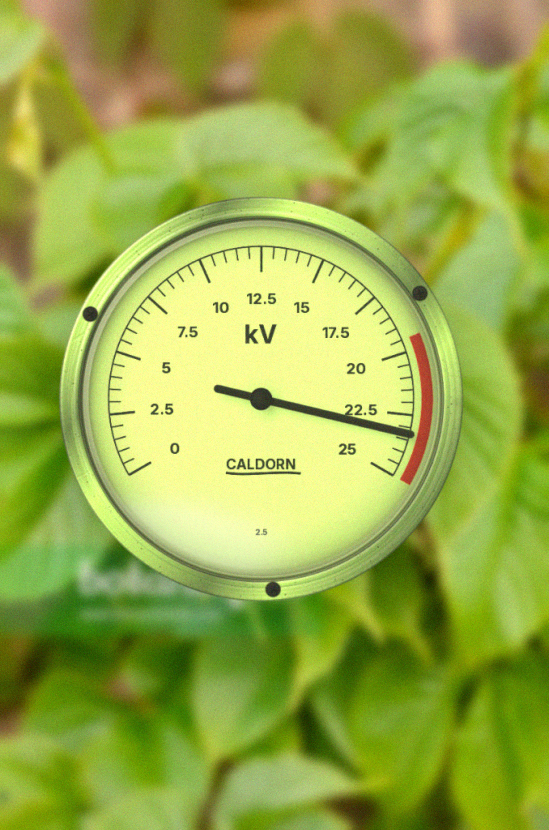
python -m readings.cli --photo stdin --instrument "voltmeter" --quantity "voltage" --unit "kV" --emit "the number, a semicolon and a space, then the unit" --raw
23.25; kV
